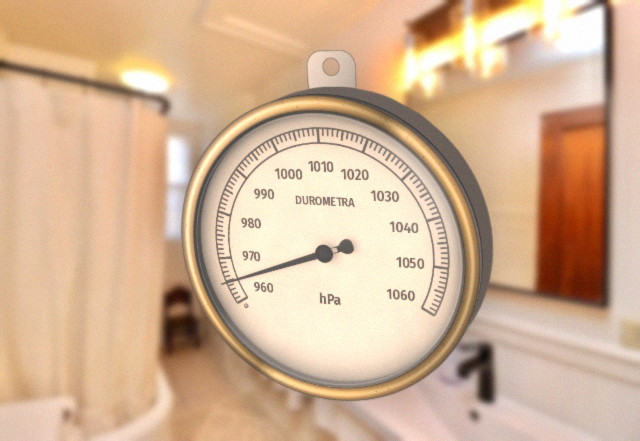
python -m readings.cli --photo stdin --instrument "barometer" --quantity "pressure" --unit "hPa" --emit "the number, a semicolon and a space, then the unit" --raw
965; hPa
